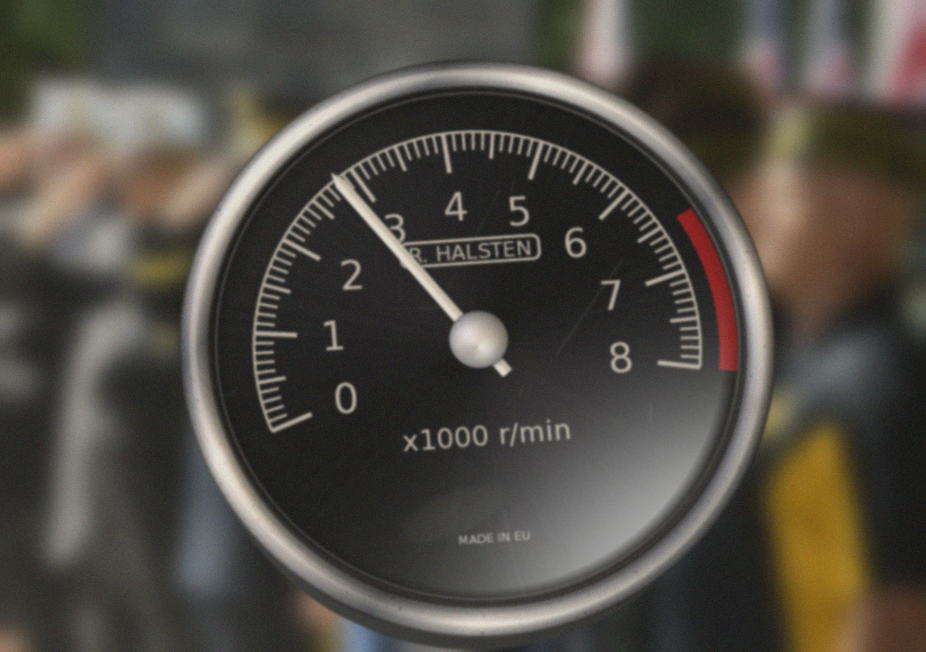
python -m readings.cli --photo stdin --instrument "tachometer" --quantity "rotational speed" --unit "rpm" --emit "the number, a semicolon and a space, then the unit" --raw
2800; rpm
